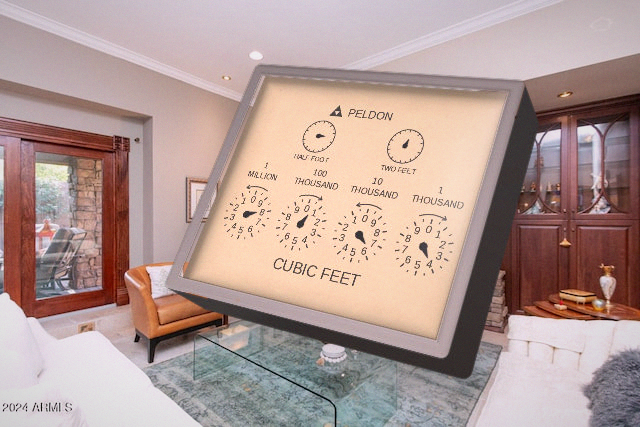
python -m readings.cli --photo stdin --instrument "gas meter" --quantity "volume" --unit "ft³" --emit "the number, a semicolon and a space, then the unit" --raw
806400; ft³
